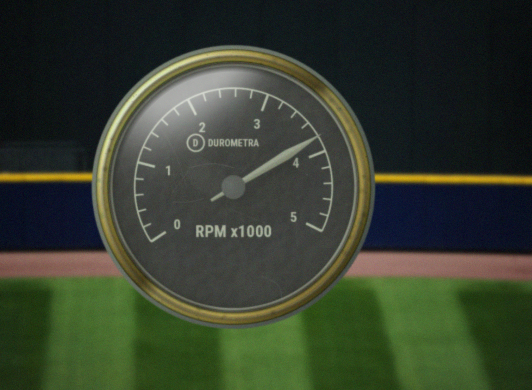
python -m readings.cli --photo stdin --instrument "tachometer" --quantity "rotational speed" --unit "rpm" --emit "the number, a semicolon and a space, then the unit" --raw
3800; rpm
